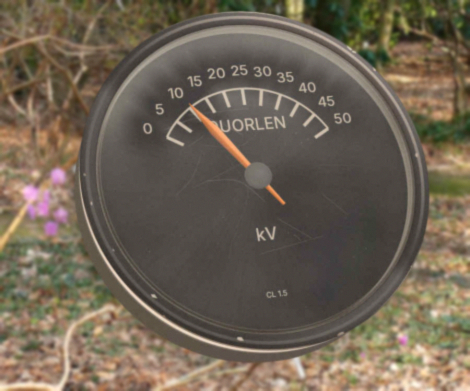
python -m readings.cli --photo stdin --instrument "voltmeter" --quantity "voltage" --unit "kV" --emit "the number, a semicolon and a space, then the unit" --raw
10; kV
